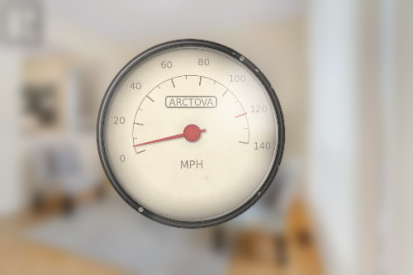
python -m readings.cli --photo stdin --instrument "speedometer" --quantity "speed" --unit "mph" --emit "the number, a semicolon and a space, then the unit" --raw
5; mph
